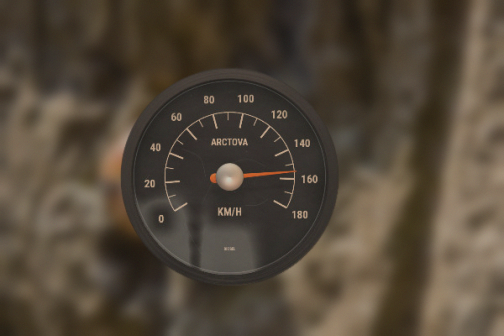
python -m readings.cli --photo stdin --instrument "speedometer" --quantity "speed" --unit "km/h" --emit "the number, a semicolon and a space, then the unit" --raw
155; km/h
